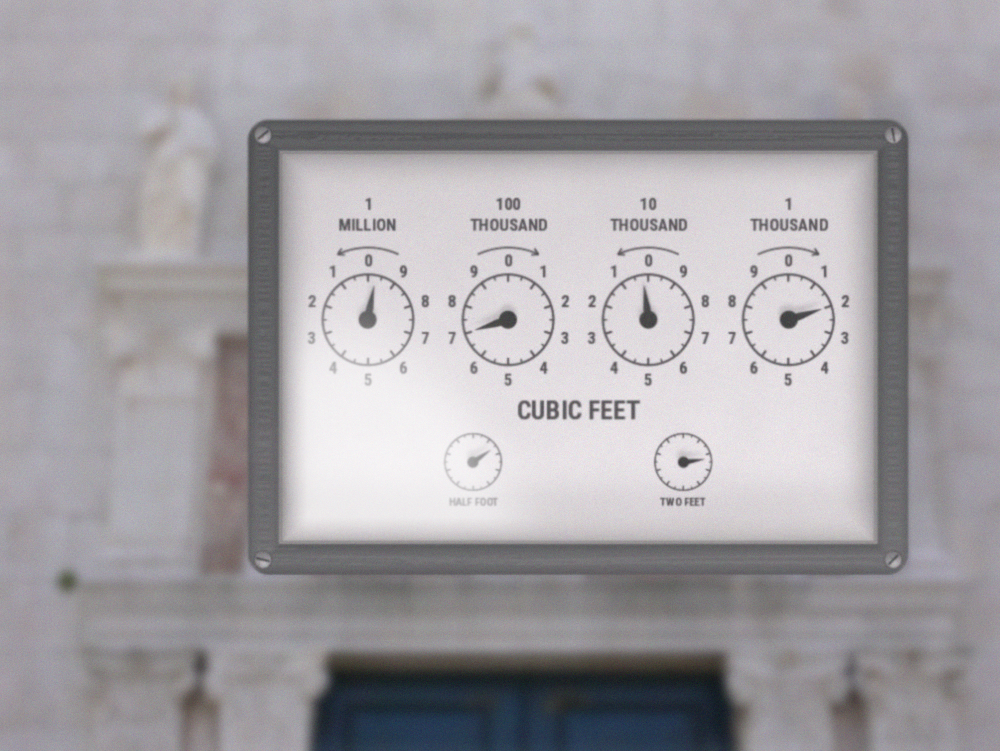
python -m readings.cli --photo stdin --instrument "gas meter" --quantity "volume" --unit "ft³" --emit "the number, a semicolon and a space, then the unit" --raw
970200; ft³
